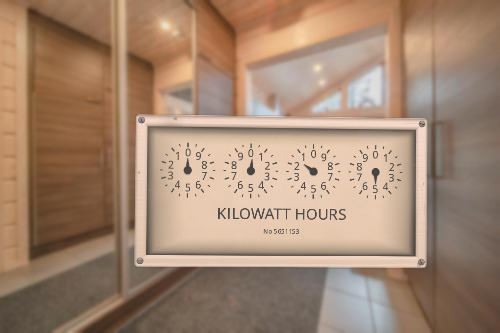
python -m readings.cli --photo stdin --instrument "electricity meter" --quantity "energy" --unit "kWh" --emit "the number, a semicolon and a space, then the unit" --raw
15; kWh
